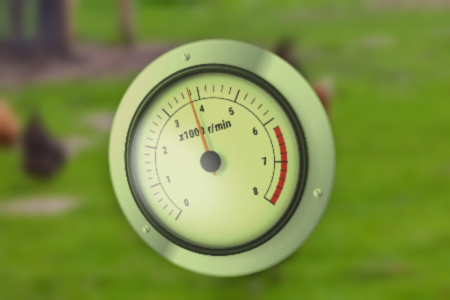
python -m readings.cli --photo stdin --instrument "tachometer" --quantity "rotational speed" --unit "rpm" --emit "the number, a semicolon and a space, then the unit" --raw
3800; rpm
